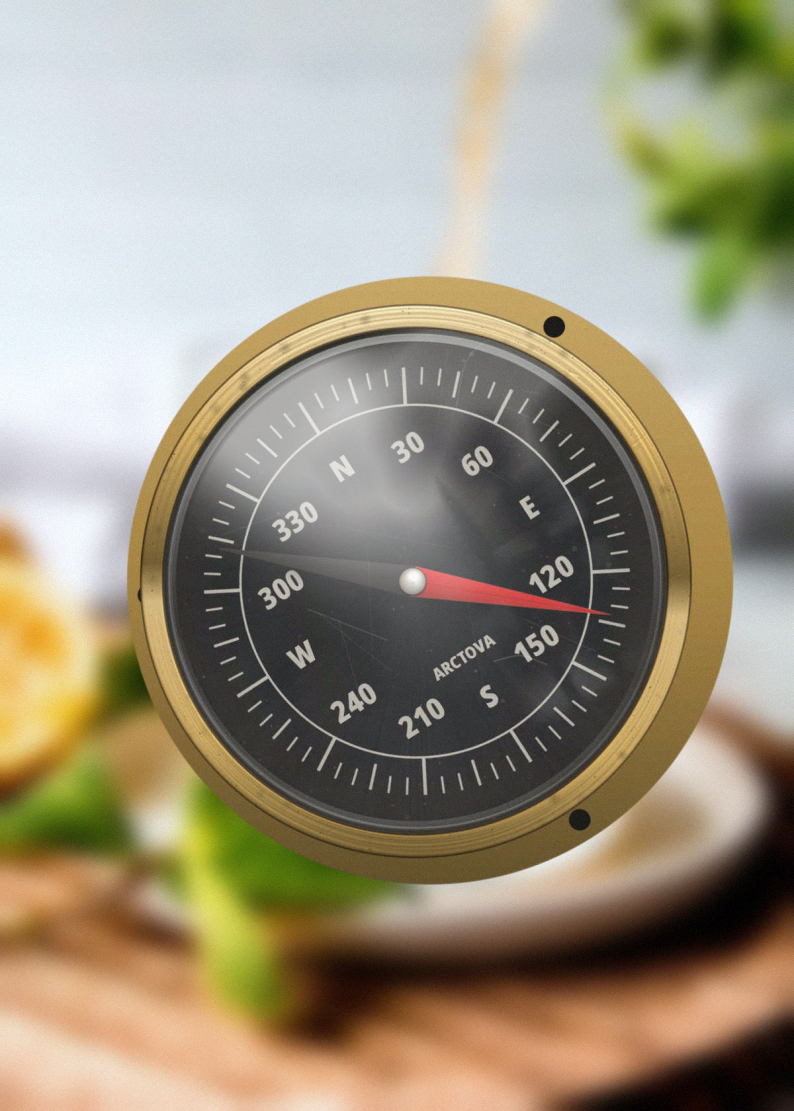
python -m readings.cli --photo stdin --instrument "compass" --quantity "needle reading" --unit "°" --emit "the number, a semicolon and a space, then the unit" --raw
132.5; °
